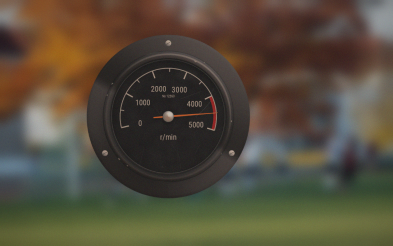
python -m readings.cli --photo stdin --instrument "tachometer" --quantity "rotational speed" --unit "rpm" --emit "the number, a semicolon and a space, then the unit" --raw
4500; rpm
